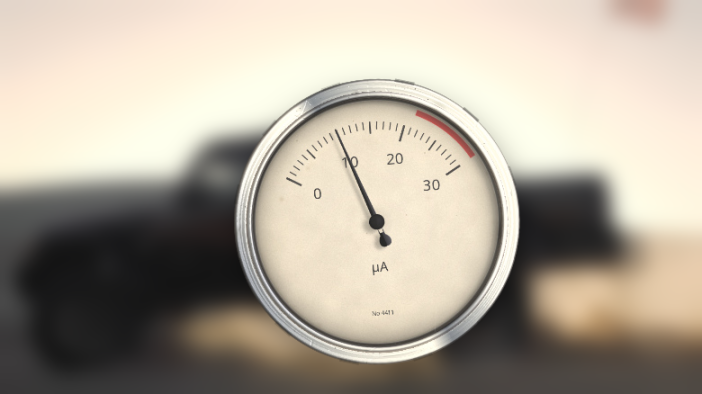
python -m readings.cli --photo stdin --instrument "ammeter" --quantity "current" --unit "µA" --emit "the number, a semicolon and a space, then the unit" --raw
10; µA
